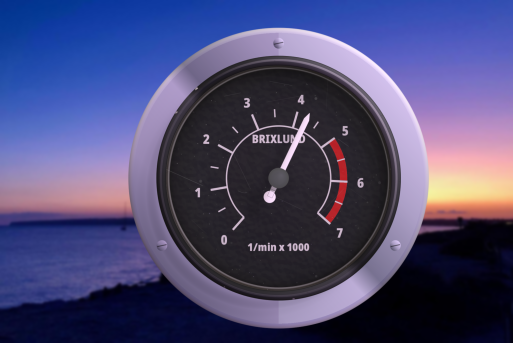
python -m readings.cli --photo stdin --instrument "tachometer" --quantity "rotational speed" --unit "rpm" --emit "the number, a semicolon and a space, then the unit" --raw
4250; rpm
